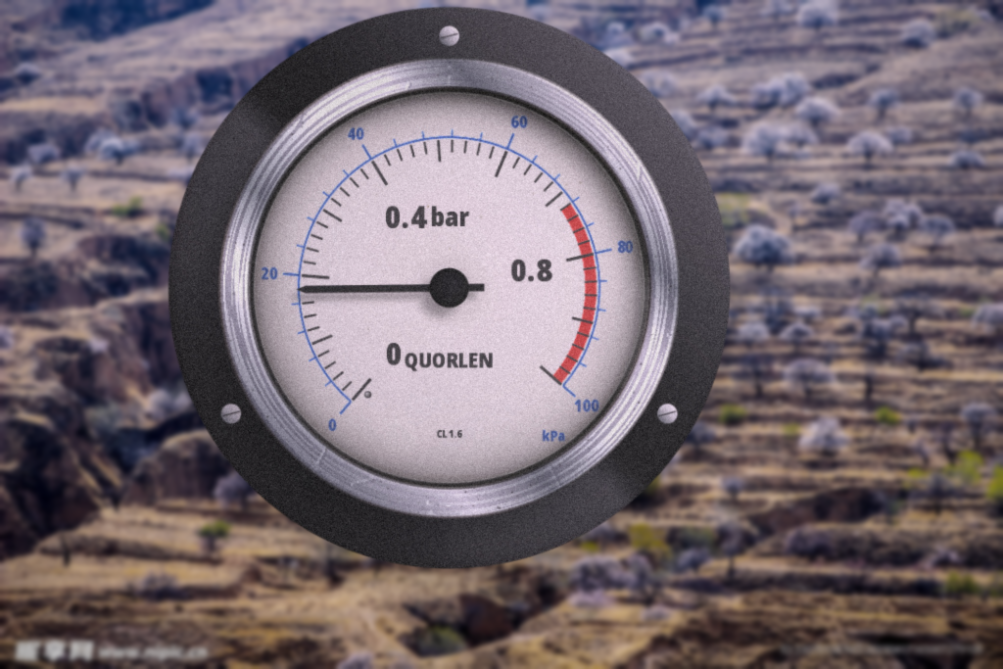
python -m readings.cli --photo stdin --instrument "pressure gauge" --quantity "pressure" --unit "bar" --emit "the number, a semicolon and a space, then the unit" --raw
0.18; bar
